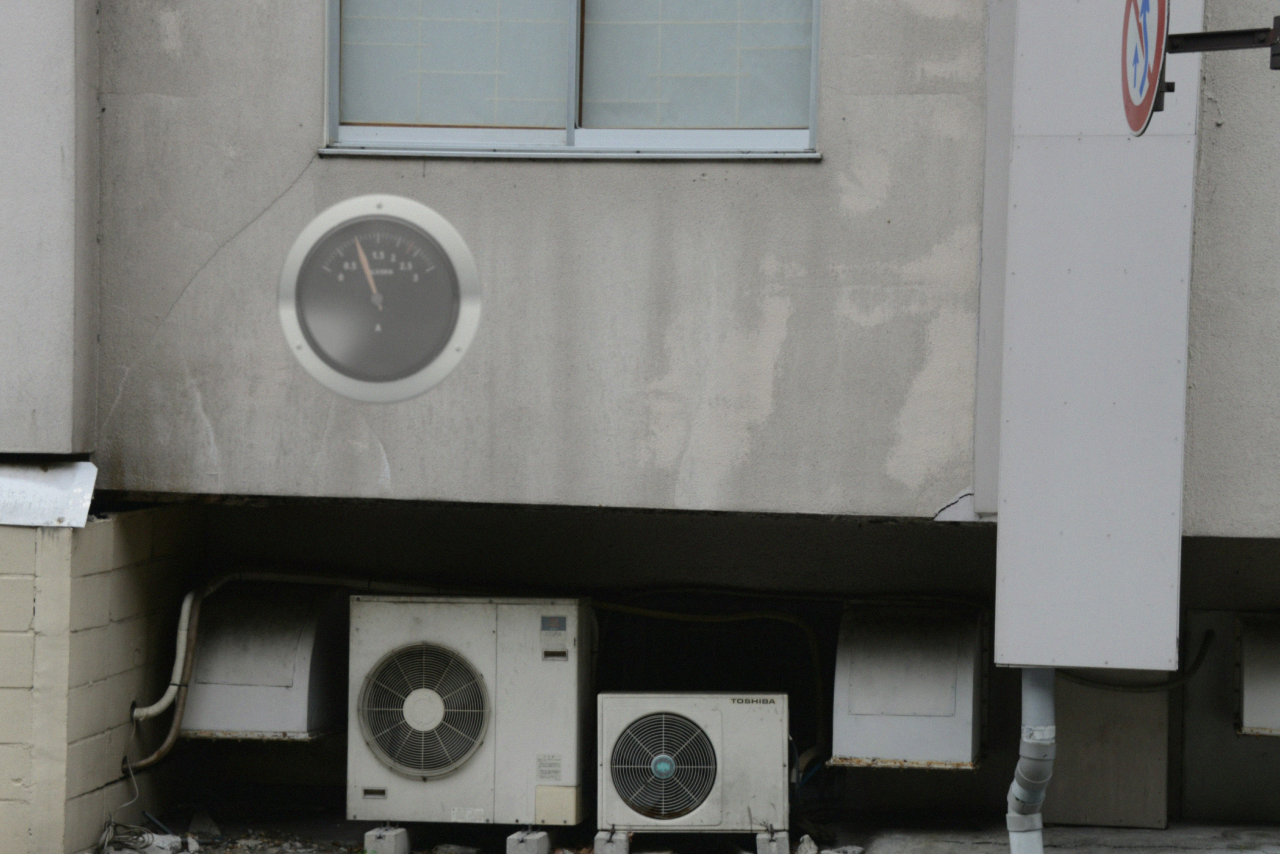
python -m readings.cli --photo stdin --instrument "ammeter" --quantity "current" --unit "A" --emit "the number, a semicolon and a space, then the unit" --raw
1; A
